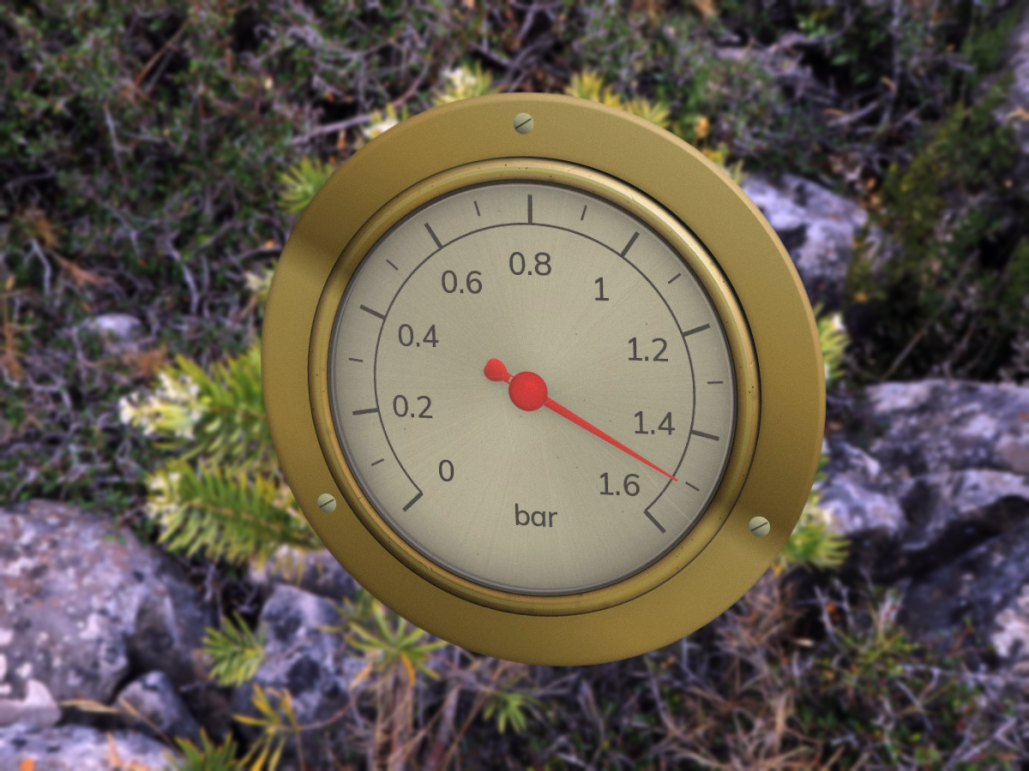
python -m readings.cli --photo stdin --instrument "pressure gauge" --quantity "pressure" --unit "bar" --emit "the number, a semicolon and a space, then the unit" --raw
1.5; bar
